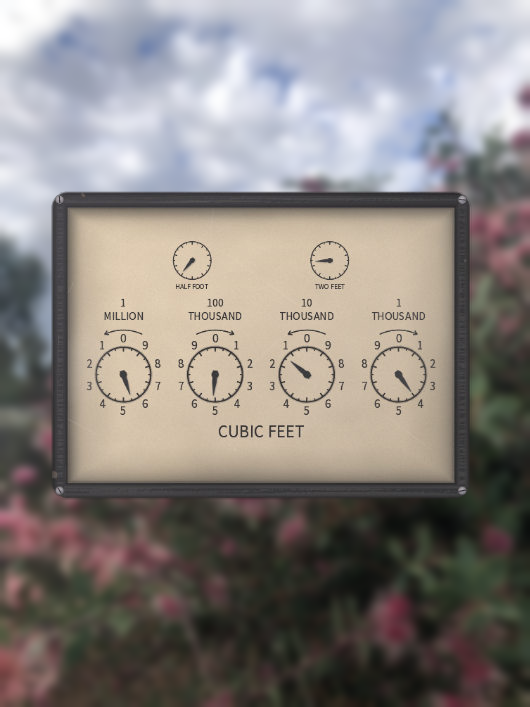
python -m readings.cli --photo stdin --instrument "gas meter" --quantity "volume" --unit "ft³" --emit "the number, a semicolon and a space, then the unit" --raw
551400; ft³
